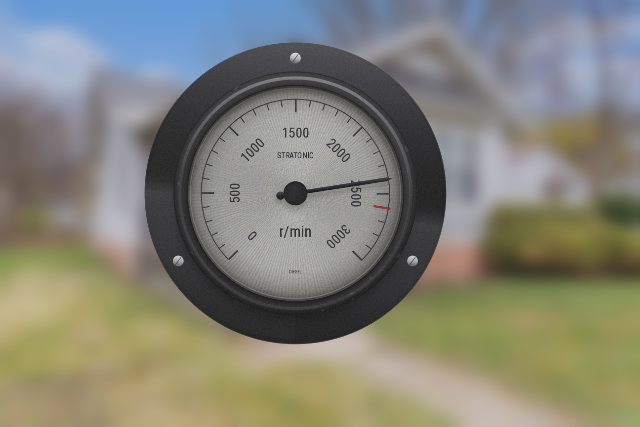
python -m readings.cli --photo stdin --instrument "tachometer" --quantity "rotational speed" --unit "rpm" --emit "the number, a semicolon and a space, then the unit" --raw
2400; rpm
